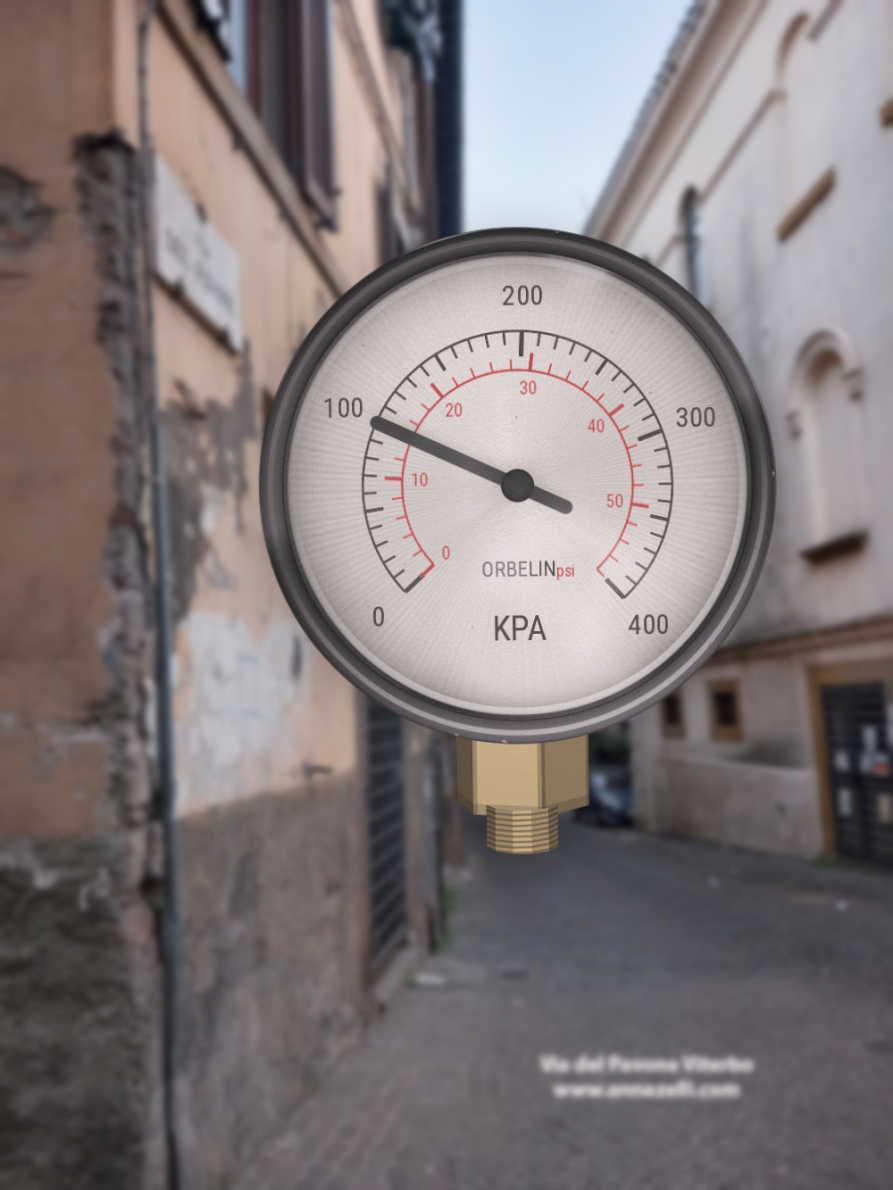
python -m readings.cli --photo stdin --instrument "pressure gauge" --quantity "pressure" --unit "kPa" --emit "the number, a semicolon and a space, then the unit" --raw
100; kPa
